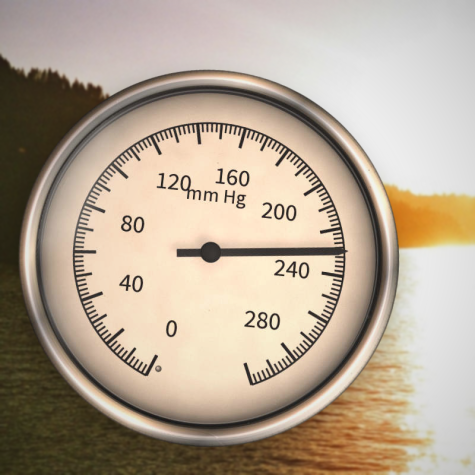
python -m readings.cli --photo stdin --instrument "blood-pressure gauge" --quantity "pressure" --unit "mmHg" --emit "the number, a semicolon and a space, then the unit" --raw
230; mmHg
